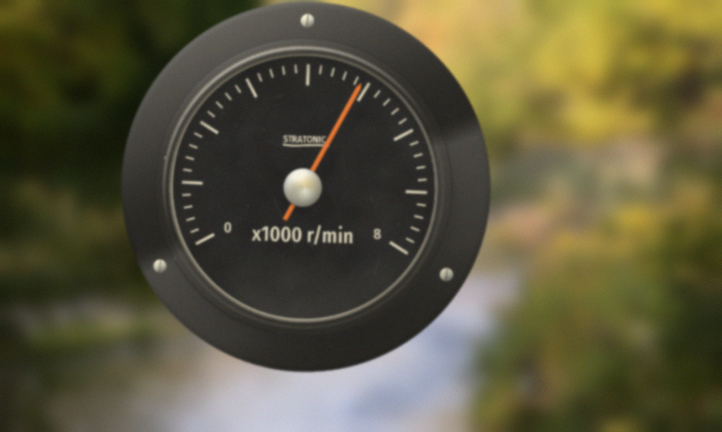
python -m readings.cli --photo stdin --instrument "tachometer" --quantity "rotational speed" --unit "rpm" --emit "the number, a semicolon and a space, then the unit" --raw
4900; rpm
